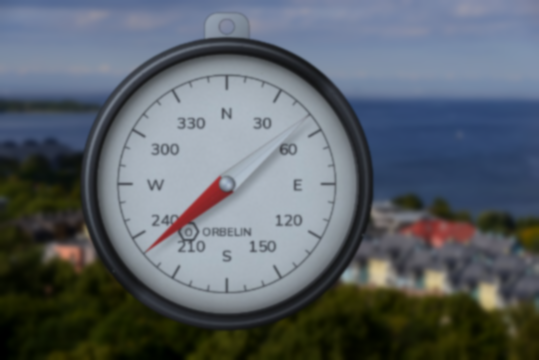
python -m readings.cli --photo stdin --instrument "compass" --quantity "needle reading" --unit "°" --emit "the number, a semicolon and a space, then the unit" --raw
230; °
